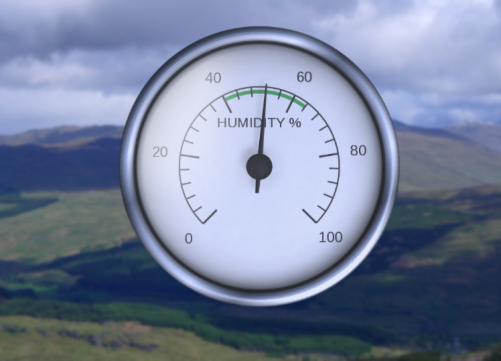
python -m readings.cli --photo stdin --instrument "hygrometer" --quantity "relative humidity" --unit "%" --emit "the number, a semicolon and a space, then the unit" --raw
52; %
